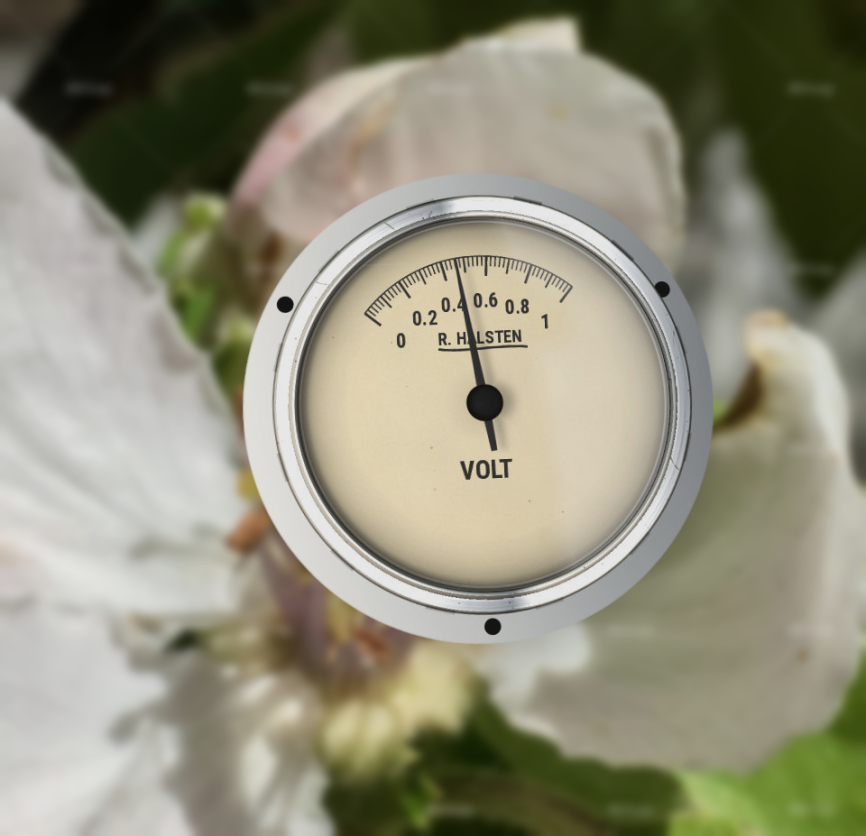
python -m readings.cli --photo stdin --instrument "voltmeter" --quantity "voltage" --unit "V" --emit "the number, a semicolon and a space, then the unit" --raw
0.46; V
